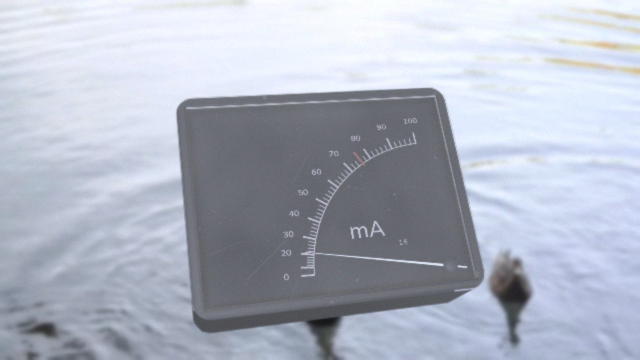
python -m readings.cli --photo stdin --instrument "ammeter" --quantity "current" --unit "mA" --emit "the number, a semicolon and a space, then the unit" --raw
20; mA
